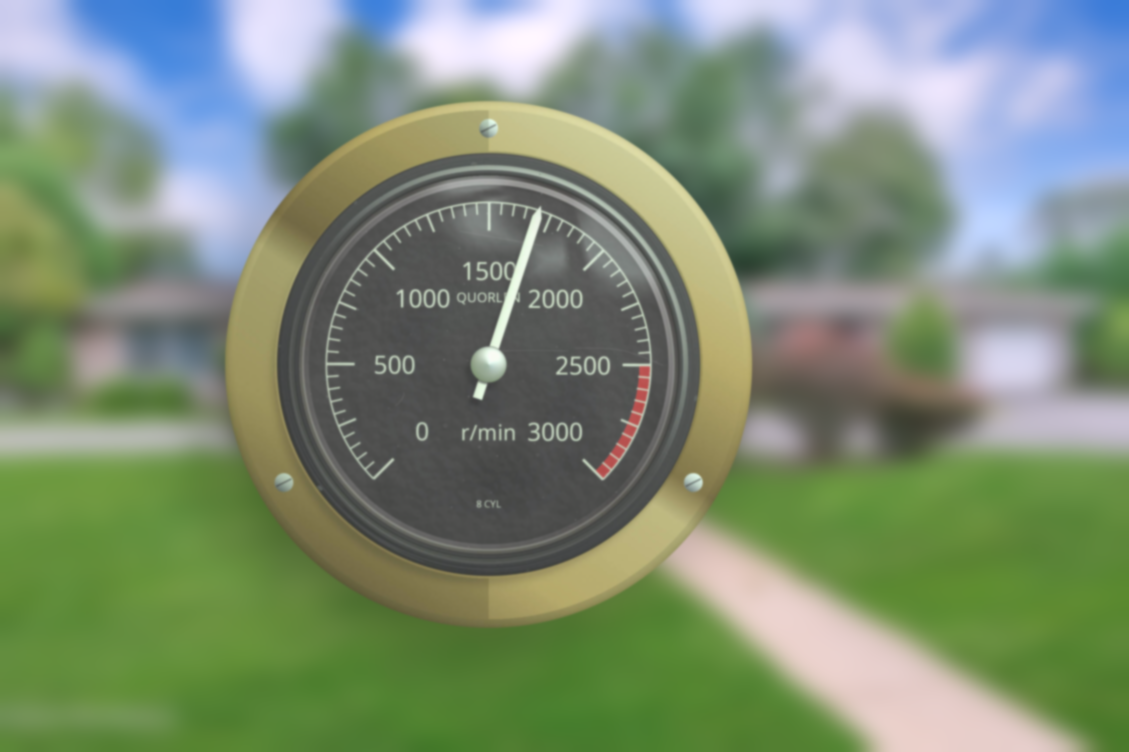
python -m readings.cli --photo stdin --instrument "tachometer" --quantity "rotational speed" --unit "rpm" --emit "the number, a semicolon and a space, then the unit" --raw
1700; rpm
